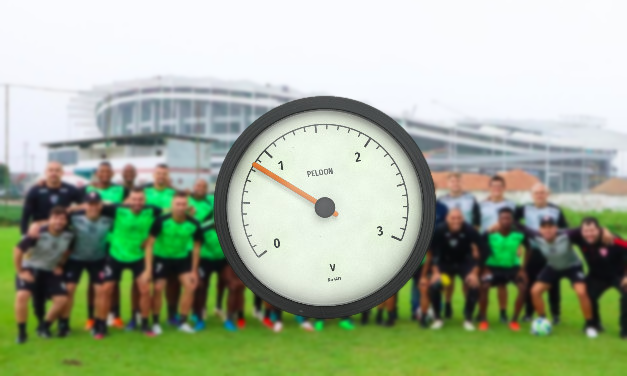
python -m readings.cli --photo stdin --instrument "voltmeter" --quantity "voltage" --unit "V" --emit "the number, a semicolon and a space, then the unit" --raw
0.85; V
